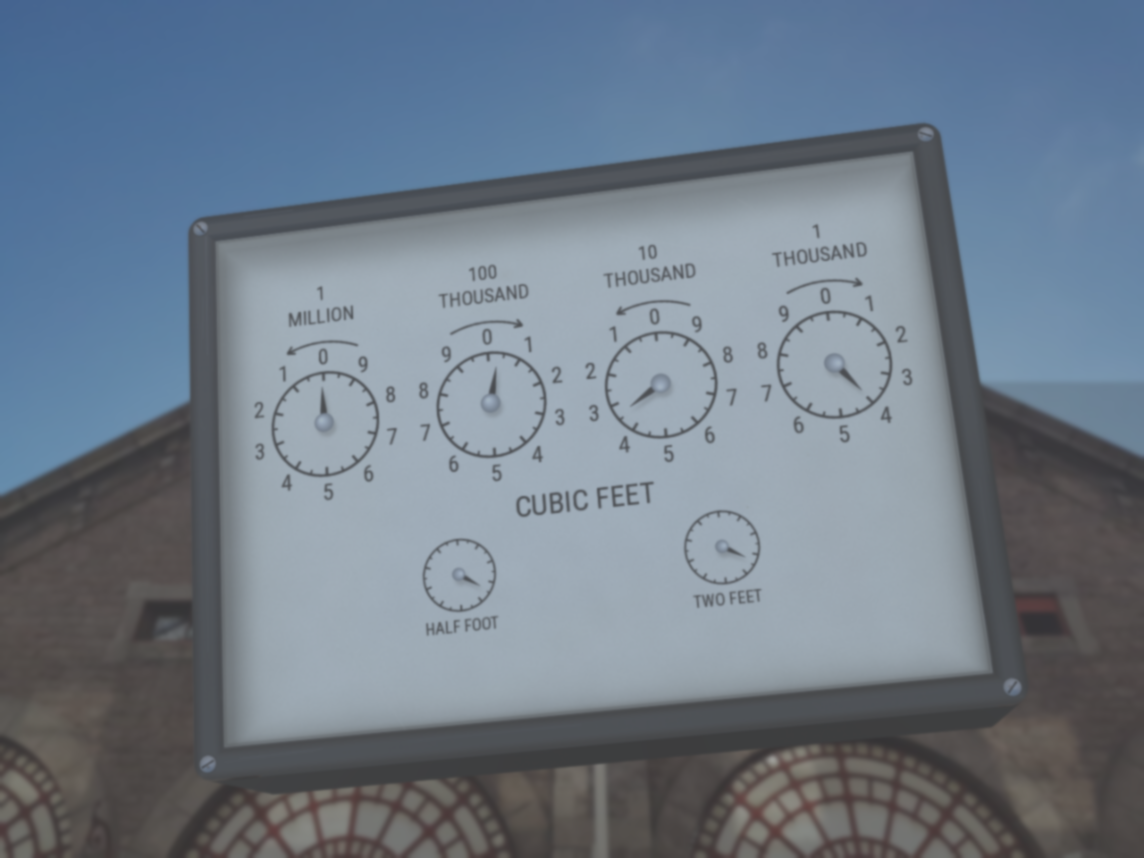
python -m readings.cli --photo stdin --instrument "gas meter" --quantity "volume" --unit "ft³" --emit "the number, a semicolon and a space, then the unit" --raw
3400; ft³
